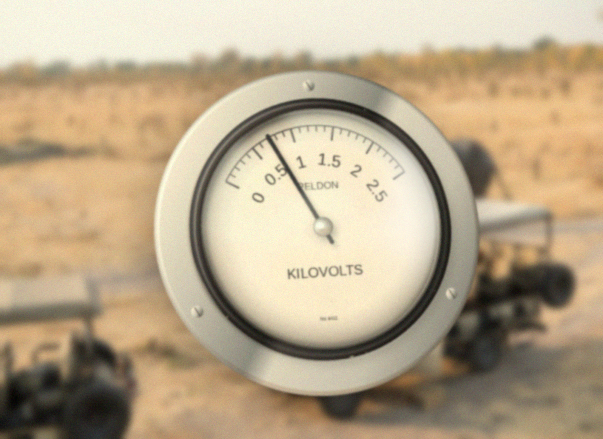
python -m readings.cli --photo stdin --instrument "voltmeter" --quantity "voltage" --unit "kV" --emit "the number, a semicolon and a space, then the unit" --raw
0.7; kV
